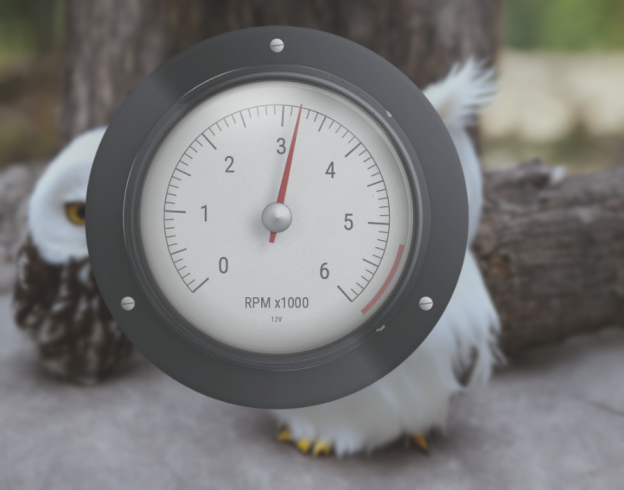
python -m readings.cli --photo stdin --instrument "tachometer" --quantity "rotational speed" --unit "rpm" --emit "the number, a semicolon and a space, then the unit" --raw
3200; rpm
